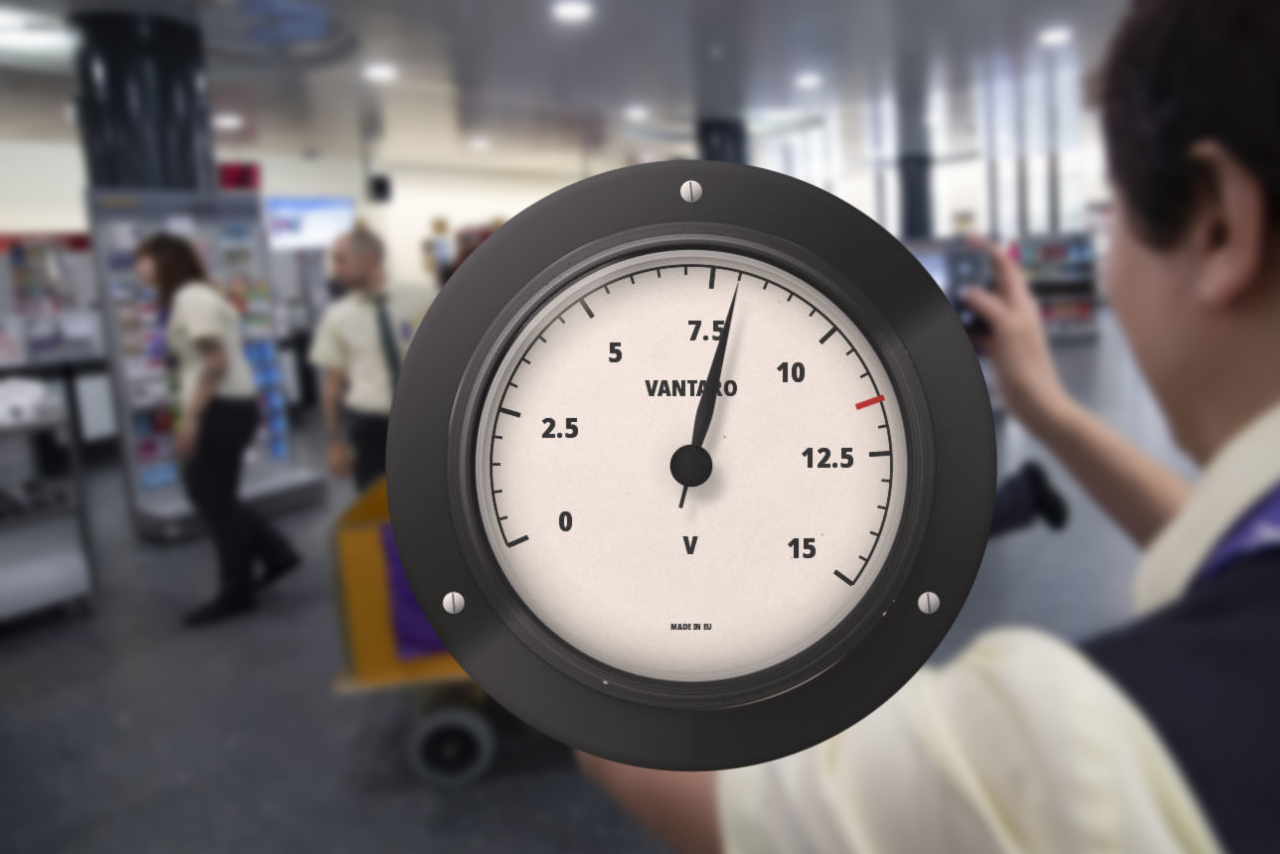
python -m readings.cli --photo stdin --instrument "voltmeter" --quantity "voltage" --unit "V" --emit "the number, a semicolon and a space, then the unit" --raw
8; V
